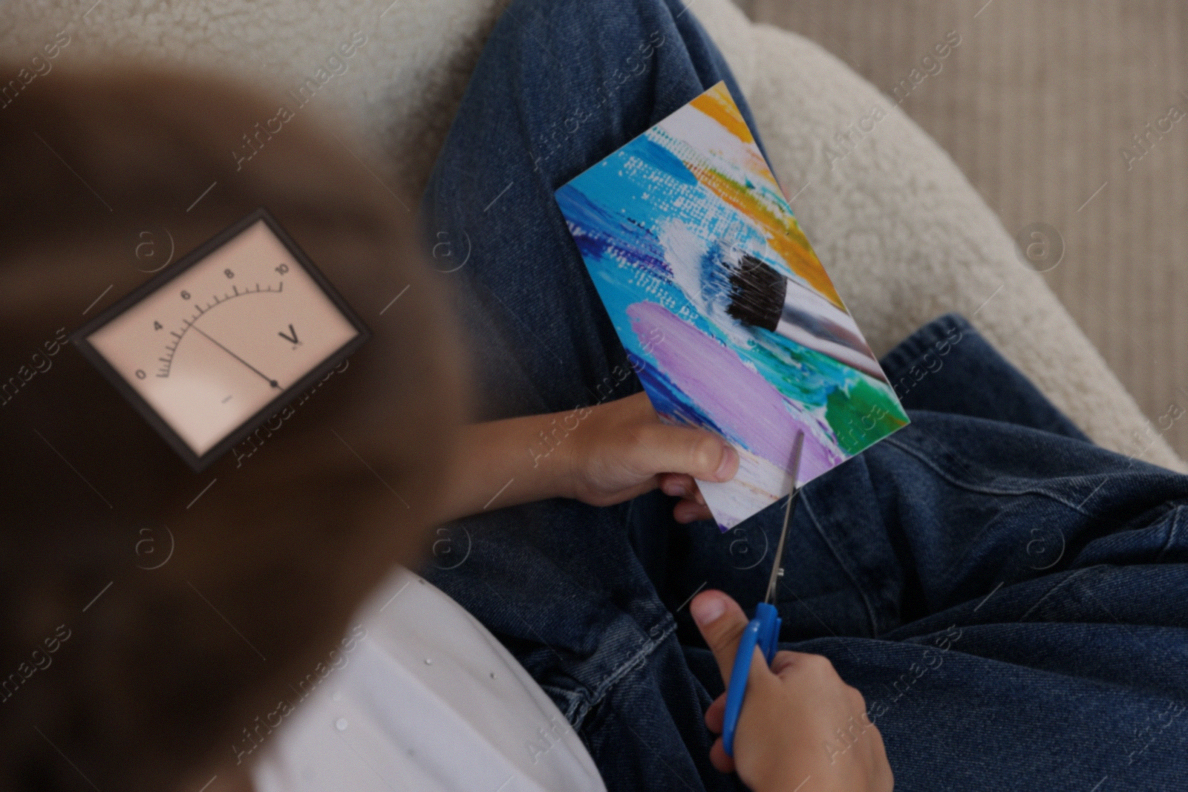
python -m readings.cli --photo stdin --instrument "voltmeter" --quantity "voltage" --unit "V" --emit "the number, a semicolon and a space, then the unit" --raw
5; V
